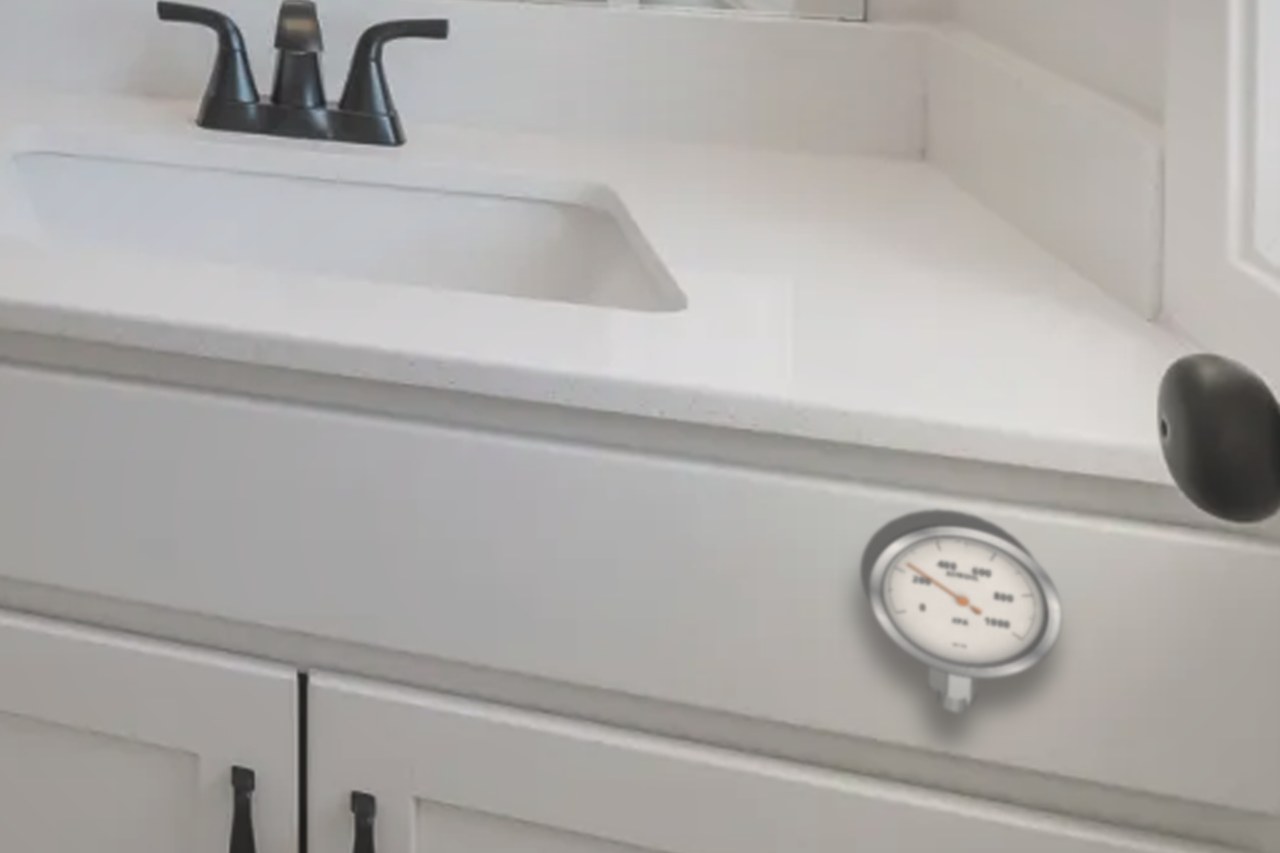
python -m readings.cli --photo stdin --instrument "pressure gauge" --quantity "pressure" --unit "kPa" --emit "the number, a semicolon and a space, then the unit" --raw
250; kPa
